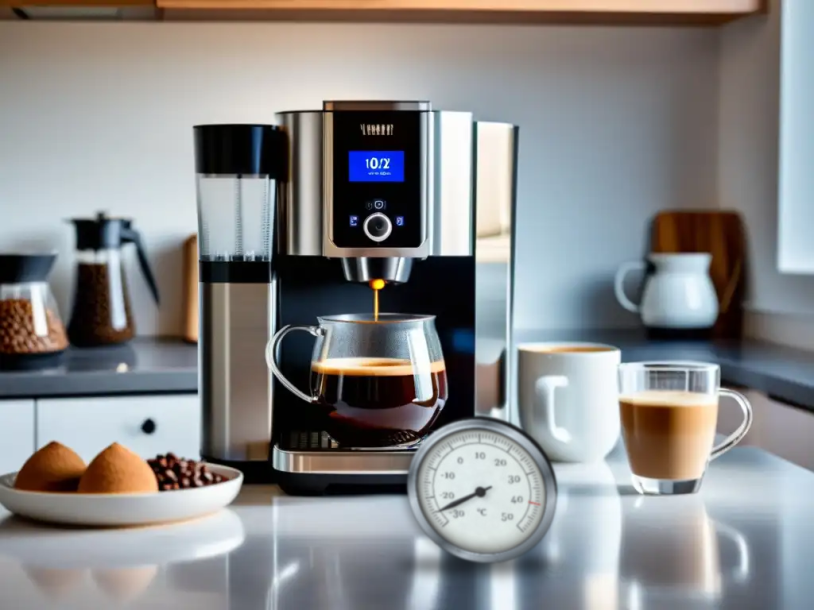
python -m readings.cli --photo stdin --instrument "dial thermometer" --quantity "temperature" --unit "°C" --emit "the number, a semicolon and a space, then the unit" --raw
-25; °C
